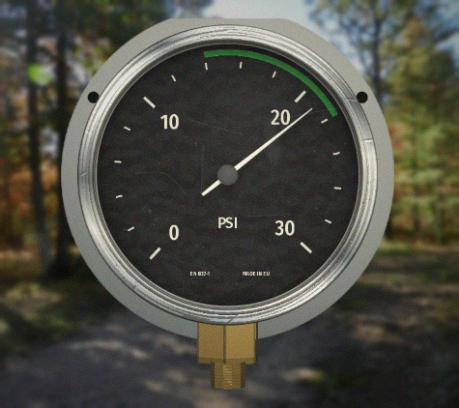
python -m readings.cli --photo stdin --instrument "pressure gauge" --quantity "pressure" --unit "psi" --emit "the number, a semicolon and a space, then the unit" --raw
21; psi
